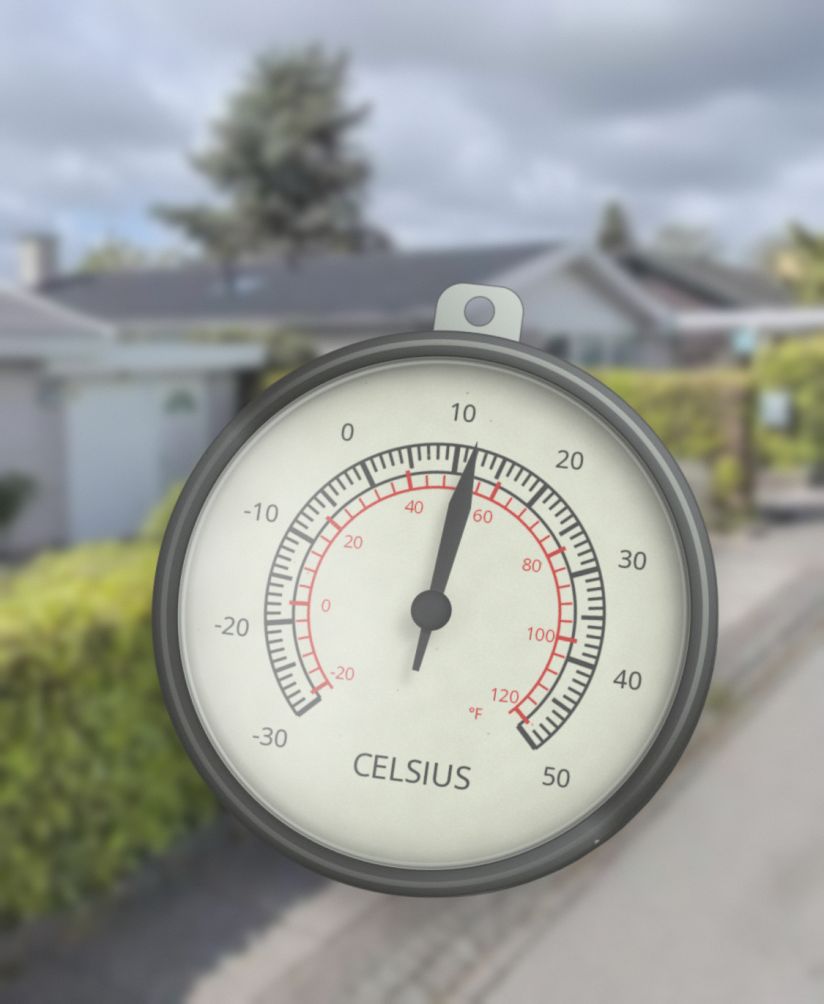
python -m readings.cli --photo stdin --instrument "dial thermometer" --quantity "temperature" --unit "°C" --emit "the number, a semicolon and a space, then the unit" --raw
12; °C
